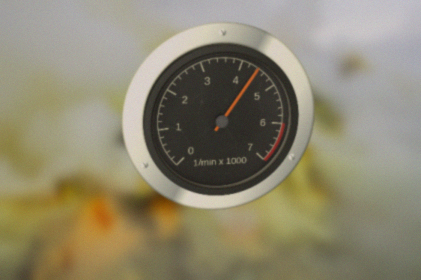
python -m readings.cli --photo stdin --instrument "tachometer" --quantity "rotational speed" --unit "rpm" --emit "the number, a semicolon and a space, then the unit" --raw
4400; rpm
